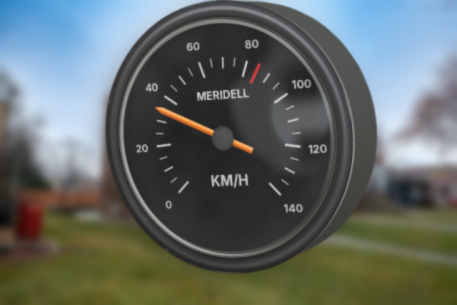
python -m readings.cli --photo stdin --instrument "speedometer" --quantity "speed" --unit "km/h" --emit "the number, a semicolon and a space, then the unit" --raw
35; km/h
